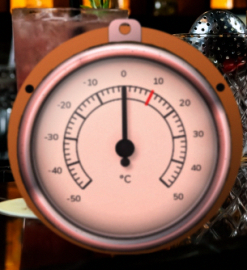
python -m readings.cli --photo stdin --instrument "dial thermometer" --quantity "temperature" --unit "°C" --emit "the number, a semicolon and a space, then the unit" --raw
0; °C
